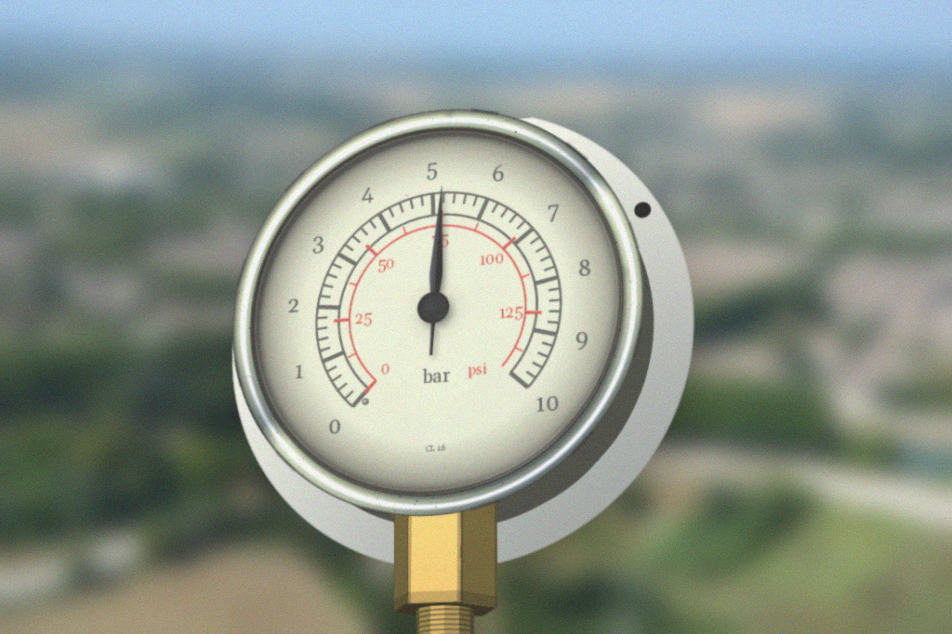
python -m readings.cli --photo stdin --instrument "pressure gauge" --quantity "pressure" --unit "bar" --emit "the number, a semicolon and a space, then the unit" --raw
5.2; bar
